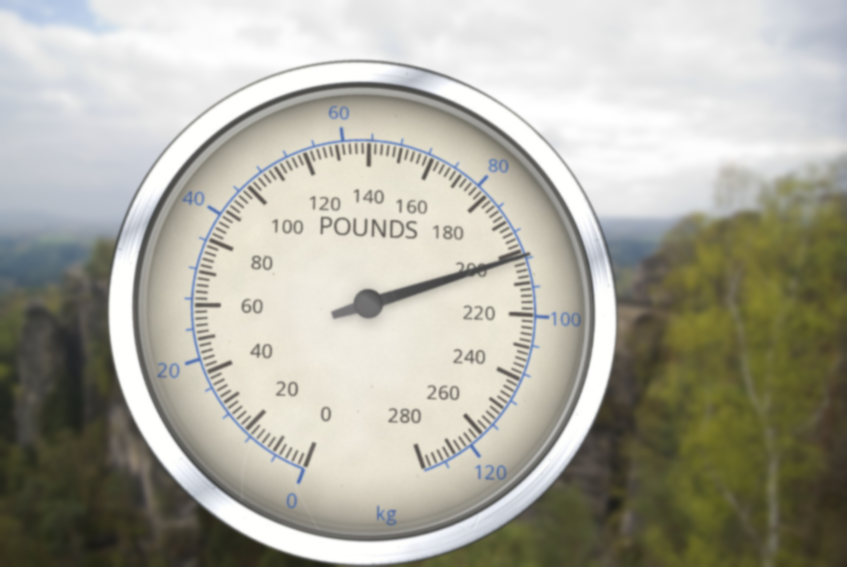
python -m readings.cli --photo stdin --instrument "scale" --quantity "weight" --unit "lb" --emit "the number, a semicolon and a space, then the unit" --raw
202; lb
